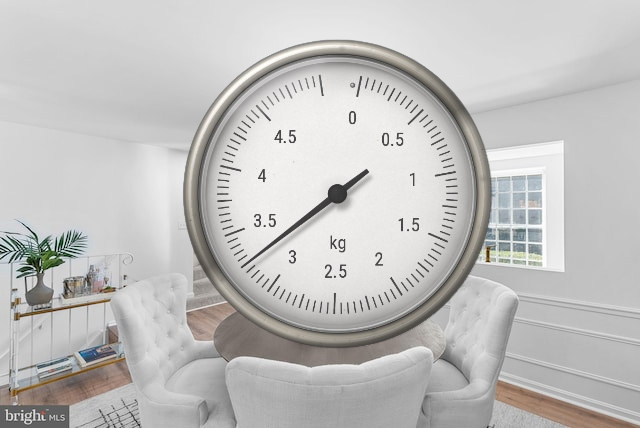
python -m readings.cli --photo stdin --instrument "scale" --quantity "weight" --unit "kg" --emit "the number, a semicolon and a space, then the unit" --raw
3.25; kg
